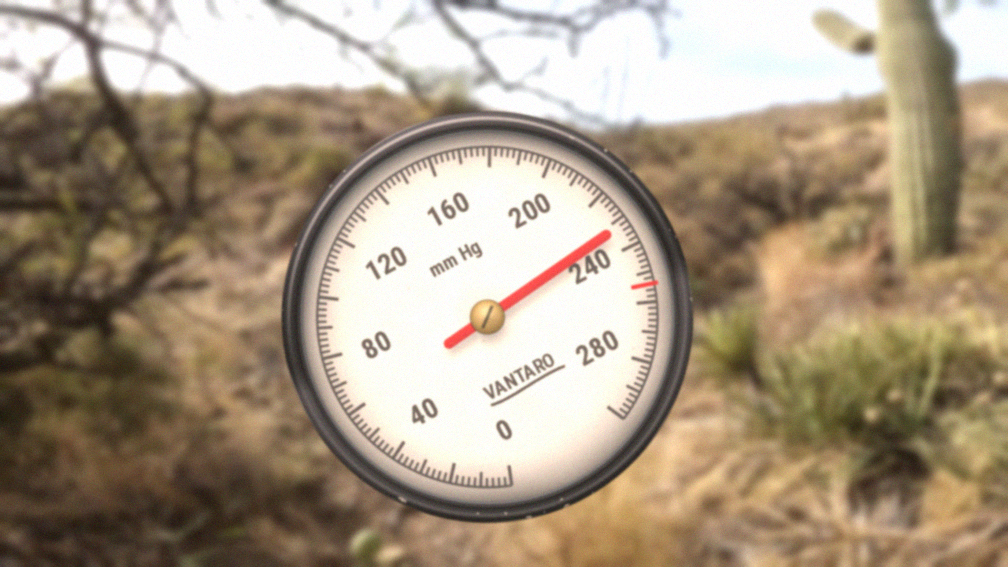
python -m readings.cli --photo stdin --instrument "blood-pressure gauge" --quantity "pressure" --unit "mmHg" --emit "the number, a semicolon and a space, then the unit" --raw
232; mmHg
